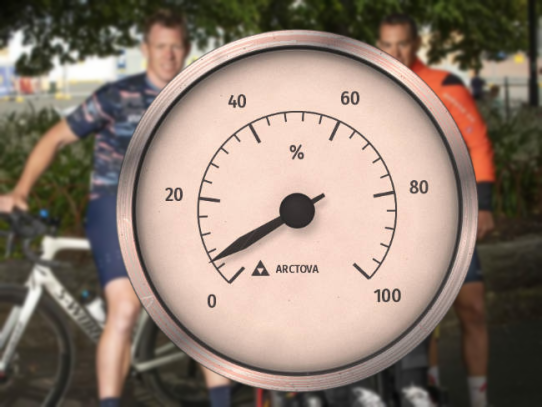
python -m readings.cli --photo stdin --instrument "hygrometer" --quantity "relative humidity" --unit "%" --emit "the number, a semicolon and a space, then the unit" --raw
6; %
